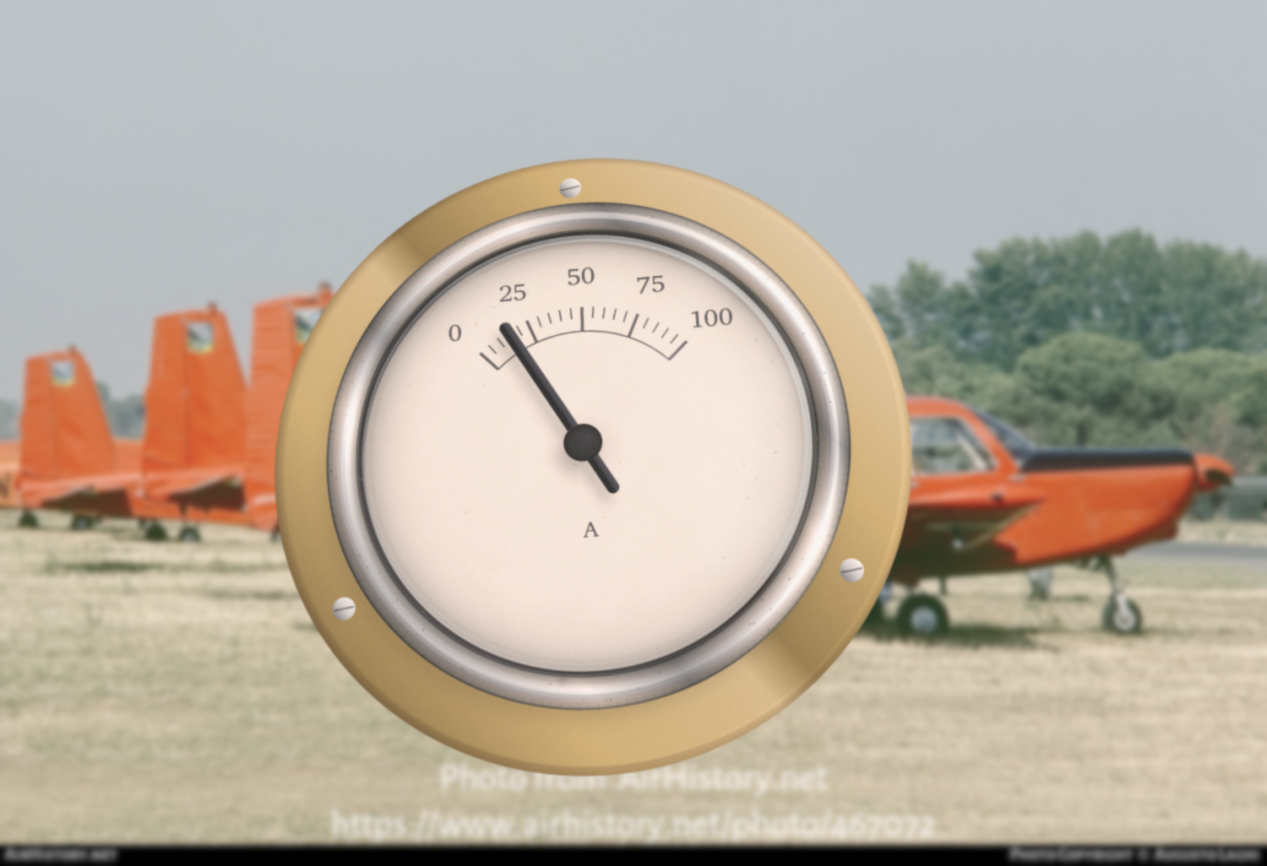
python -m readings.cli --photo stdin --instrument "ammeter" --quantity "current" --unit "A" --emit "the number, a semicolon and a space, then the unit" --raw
15; A
